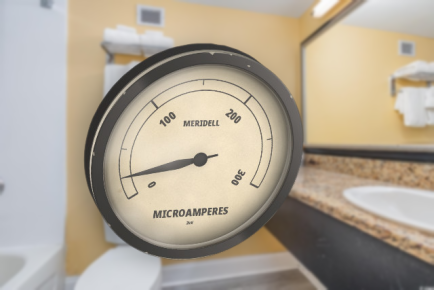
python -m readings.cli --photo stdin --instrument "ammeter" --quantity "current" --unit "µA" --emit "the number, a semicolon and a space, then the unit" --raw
25; µA
